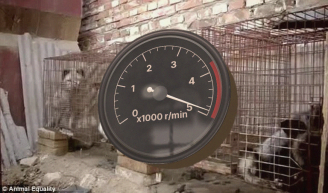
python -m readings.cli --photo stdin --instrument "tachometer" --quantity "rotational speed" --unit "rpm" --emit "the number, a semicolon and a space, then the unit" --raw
4900; rpm
